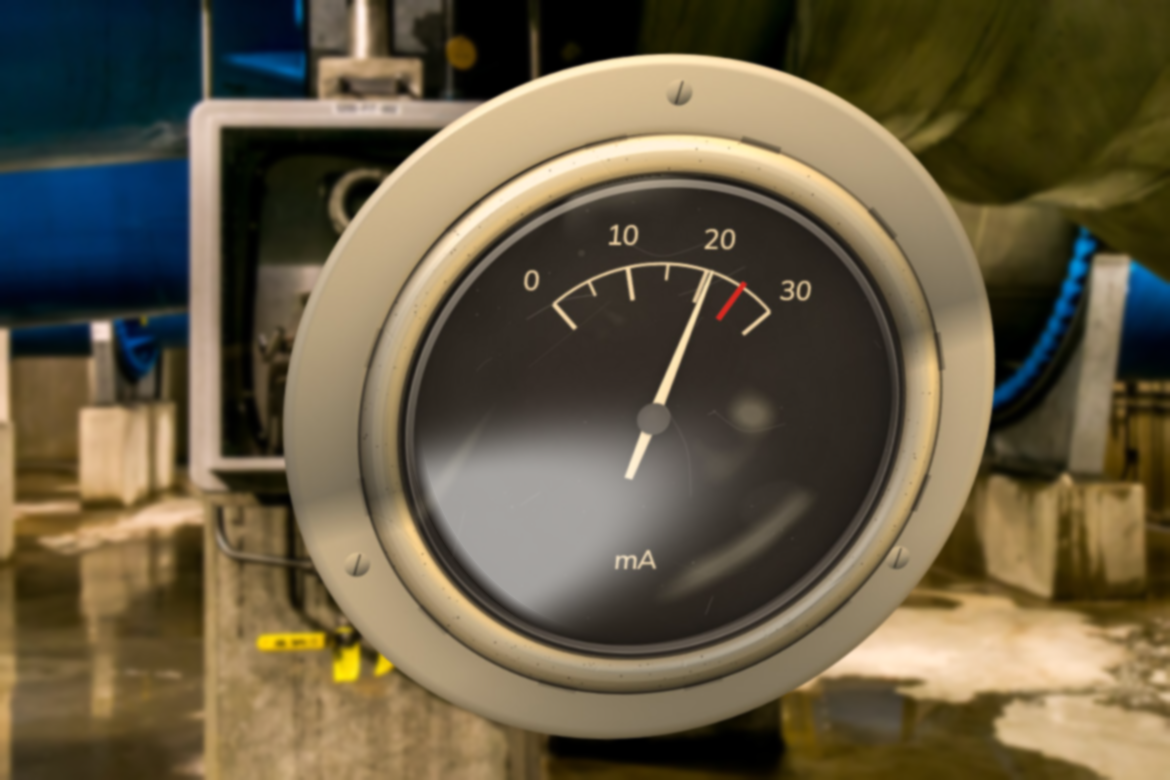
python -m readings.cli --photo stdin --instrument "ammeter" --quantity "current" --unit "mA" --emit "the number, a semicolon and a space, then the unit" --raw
20; mA
